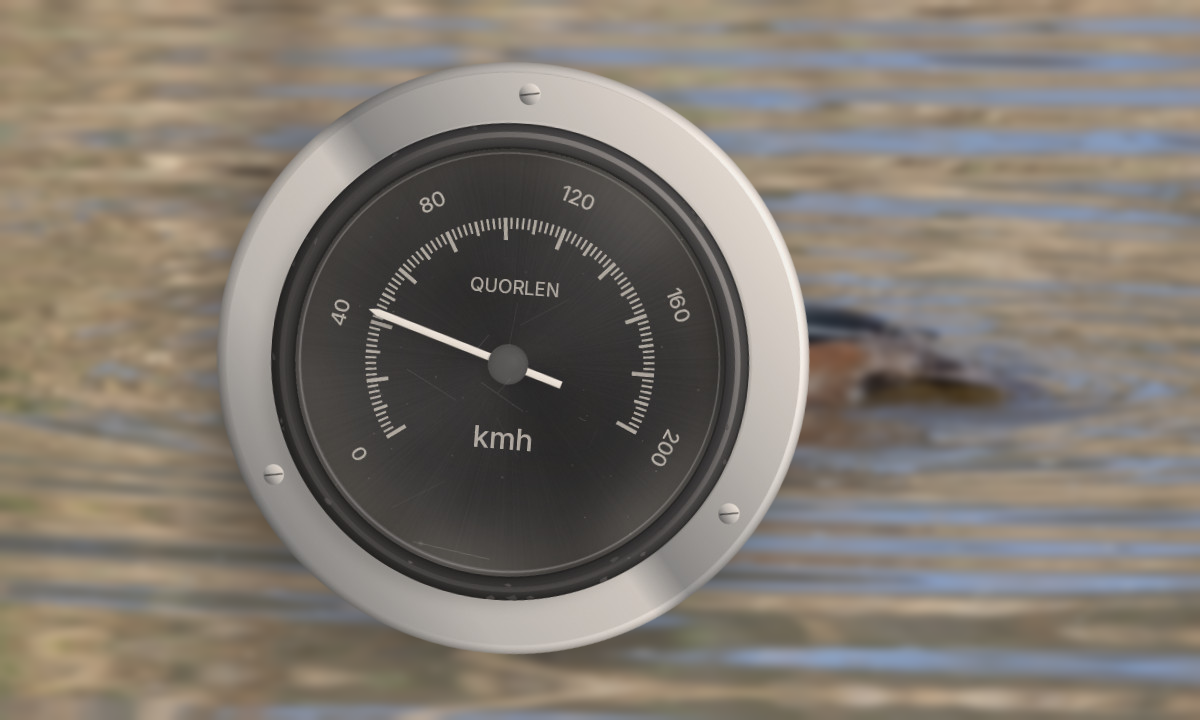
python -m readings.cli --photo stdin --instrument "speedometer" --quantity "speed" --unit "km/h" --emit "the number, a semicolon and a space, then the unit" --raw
44; km/h
